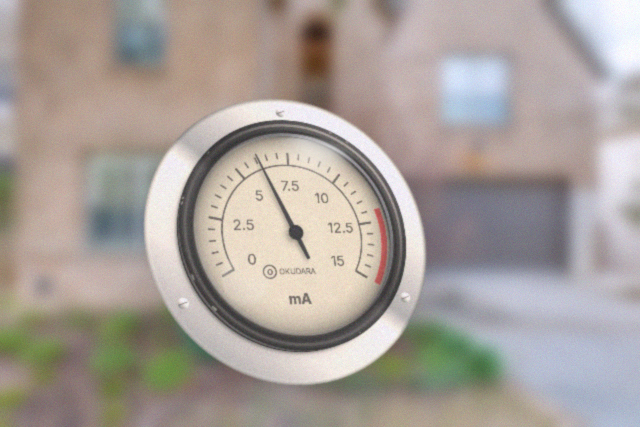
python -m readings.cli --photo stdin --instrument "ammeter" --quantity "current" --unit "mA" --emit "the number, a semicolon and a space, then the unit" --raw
6; mA
